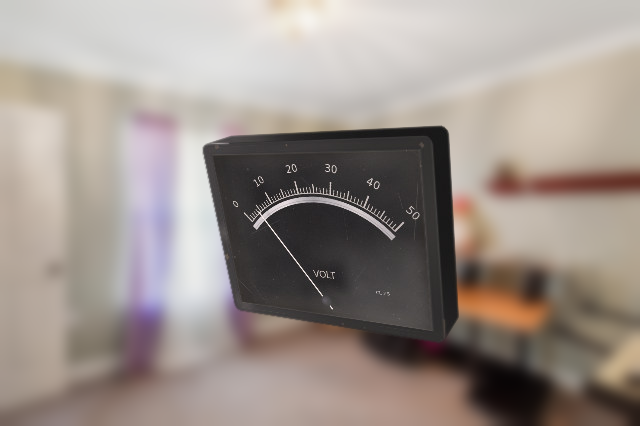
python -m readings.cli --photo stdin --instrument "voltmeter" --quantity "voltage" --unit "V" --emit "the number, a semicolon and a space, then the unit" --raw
5; V
